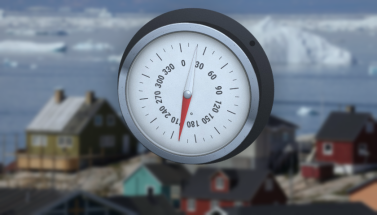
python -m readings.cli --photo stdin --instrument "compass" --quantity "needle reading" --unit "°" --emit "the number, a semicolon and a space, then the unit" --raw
200; °
